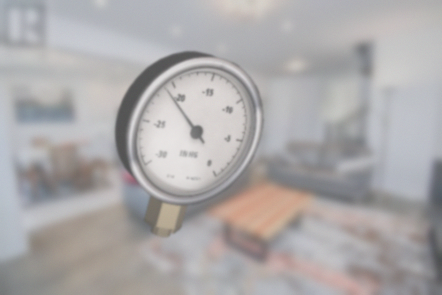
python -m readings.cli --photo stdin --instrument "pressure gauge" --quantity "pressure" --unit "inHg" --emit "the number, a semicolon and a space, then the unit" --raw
-21; inHg
